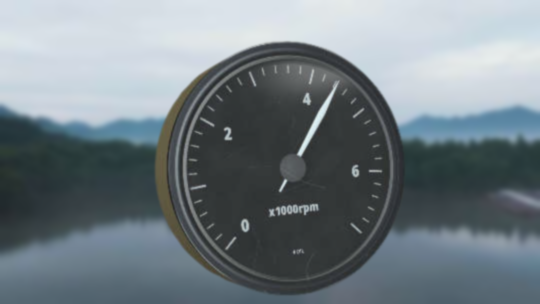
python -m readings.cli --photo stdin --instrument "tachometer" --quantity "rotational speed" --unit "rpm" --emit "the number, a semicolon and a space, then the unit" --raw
4400; rpm
